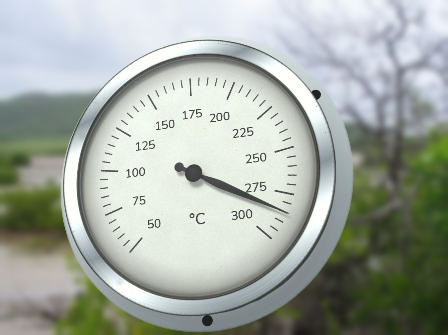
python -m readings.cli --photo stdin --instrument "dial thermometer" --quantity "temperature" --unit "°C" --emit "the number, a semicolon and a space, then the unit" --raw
285; °C
